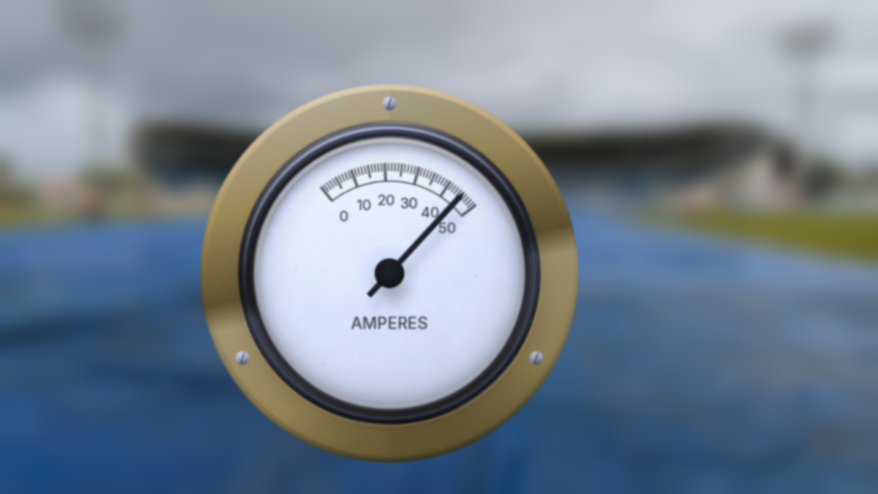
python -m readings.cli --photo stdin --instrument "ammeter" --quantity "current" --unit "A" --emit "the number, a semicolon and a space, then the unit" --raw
45; A
